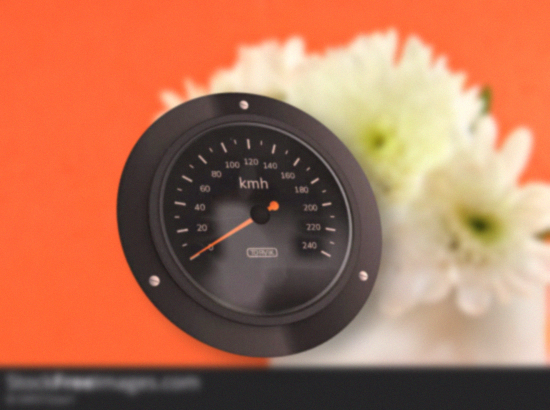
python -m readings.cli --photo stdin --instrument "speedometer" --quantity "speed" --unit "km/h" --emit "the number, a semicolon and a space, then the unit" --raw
0; km/h
